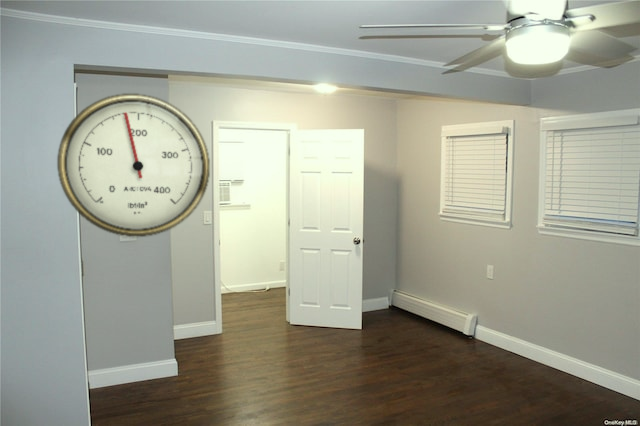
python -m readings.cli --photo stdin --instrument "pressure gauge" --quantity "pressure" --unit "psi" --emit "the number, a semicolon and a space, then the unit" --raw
180; psi
